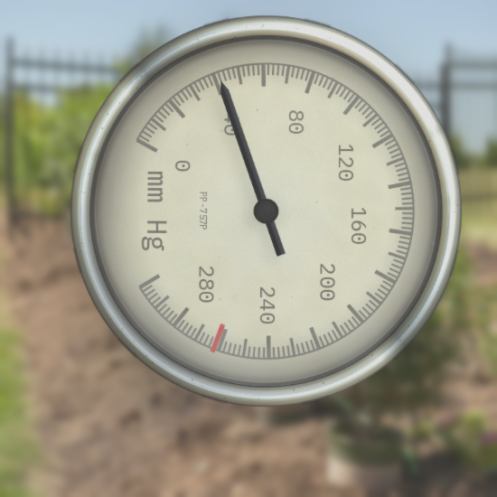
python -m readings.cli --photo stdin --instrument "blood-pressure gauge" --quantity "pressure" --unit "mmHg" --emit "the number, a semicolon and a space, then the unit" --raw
42; mmHg
